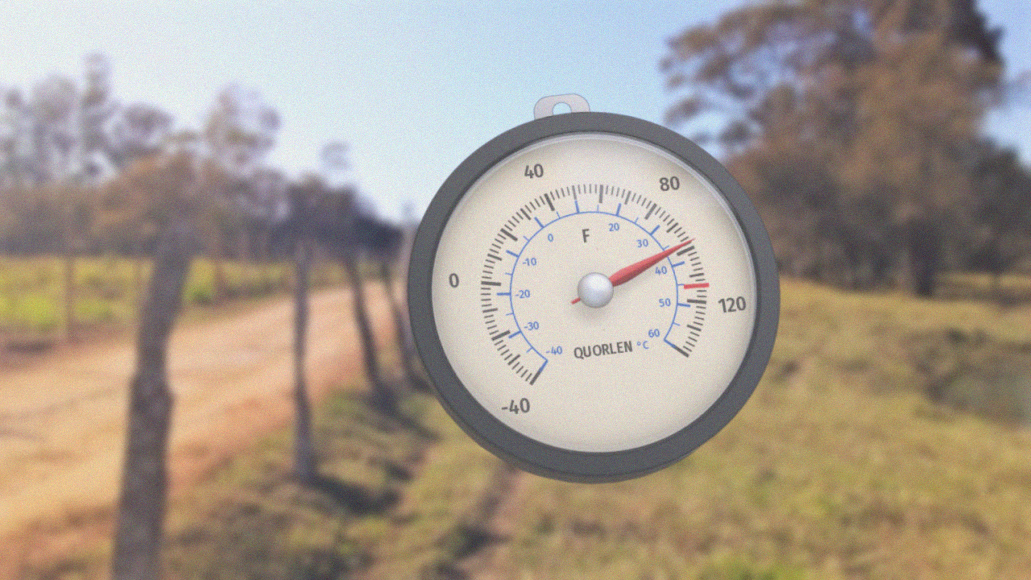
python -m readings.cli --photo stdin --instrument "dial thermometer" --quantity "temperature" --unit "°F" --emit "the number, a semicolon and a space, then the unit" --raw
98; °F
